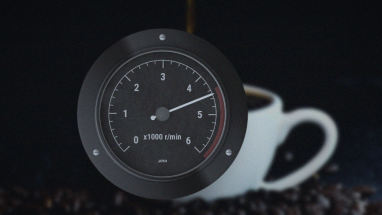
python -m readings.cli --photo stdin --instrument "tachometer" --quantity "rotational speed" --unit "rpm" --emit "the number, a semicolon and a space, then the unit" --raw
4500; rpm
